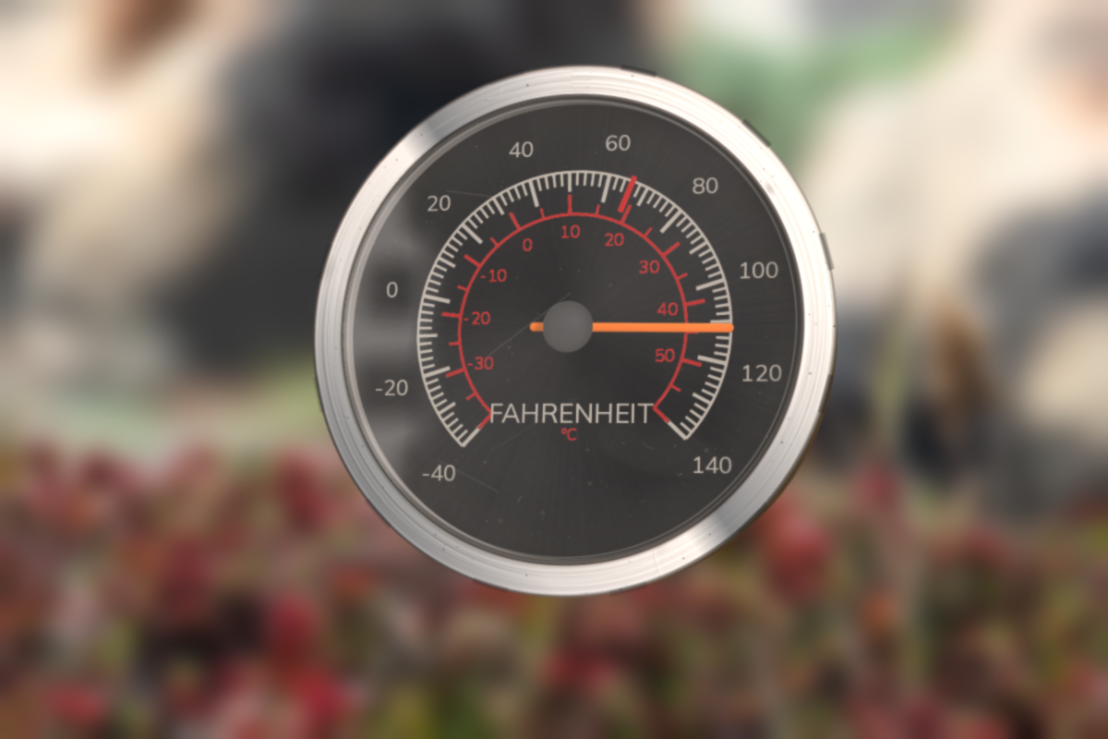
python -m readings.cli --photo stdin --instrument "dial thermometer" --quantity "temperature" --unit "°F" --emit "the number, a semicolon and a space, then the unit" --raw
112; °F
